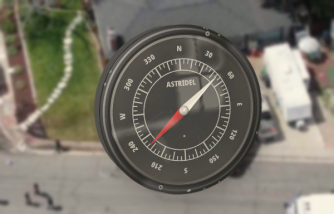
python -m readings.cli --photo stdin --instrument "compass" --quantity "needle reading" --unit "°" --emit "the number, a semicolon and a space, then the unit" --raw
230; °
